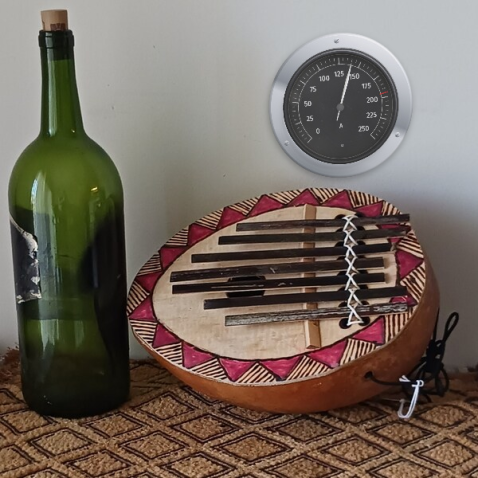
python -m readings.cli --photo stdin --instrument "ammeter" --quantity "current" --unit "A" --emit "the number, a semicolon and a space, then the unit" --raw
140; A
